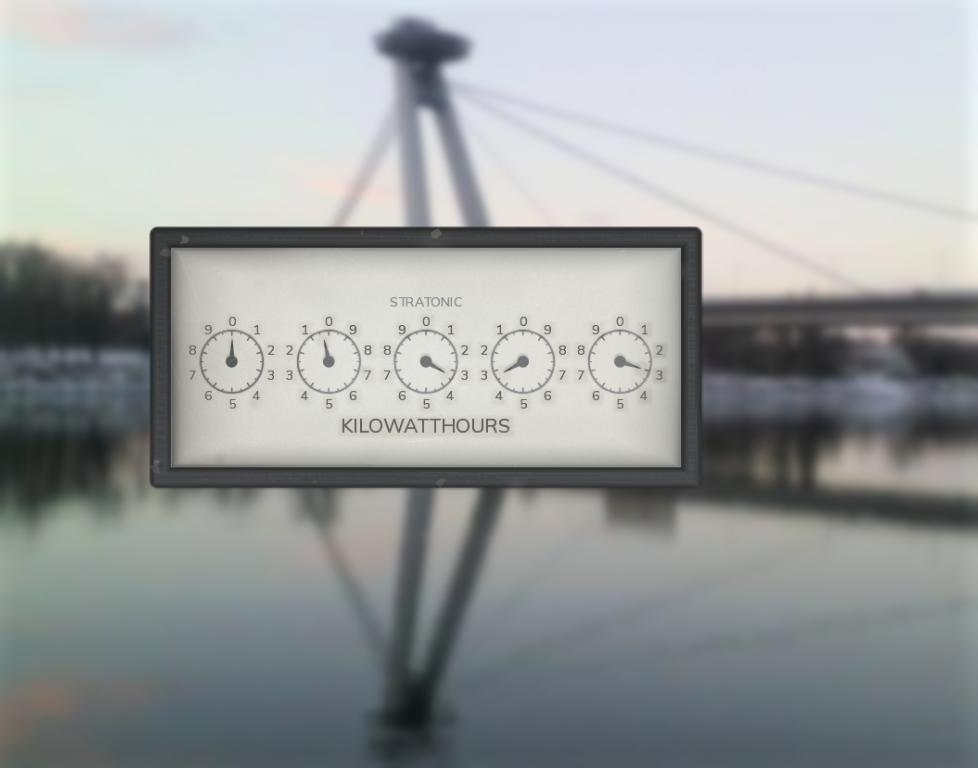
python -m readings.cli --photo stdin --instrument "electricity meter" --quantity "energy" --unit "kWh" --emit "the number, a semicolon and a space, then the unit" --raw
333; kWh
